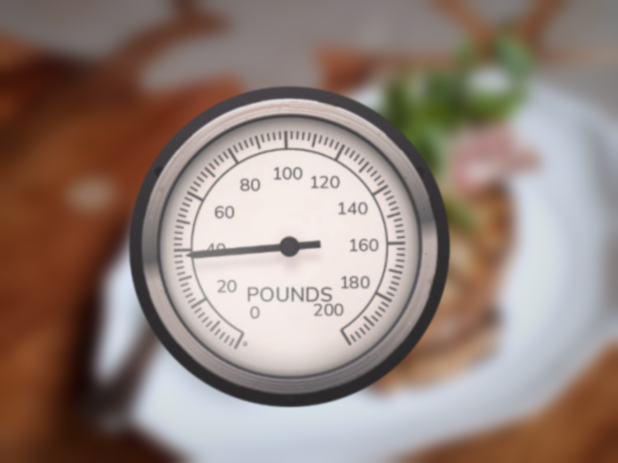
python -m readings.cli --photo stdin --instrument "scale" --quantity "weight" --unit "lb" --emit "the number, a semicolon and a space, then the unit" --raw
38; lb
